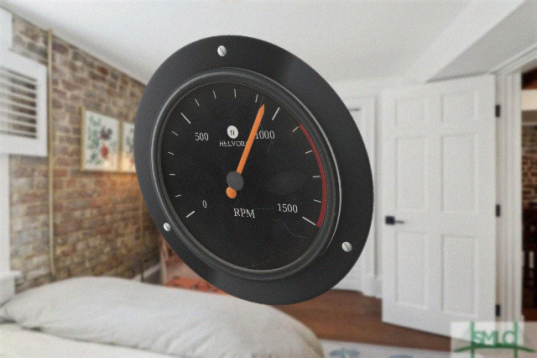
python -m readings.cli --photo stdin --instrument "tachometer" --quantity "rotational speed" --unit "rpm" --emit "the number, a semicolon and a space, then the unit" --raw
950; rpm
